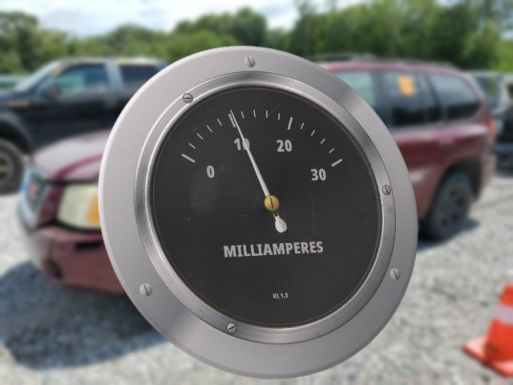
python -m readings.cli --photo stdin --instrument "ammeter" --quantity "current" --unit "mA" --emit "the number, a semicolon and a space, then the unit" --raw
10; mA
